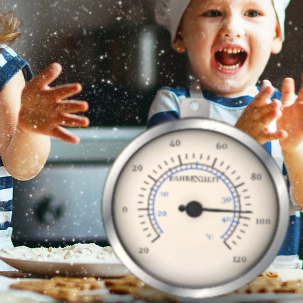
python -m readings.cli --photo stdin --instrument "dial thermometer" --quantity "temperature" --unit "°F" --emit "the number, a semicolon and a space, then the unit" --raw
96; °F
